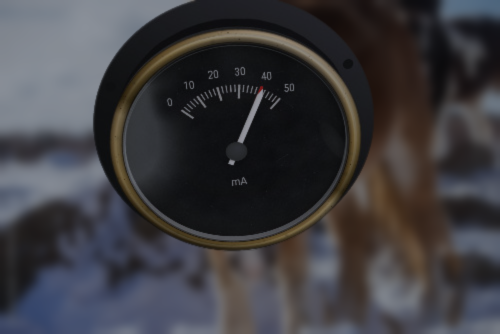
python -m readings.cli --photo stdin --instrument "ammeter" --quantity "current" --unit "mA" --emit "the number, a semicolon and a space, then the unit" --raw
40; mA
